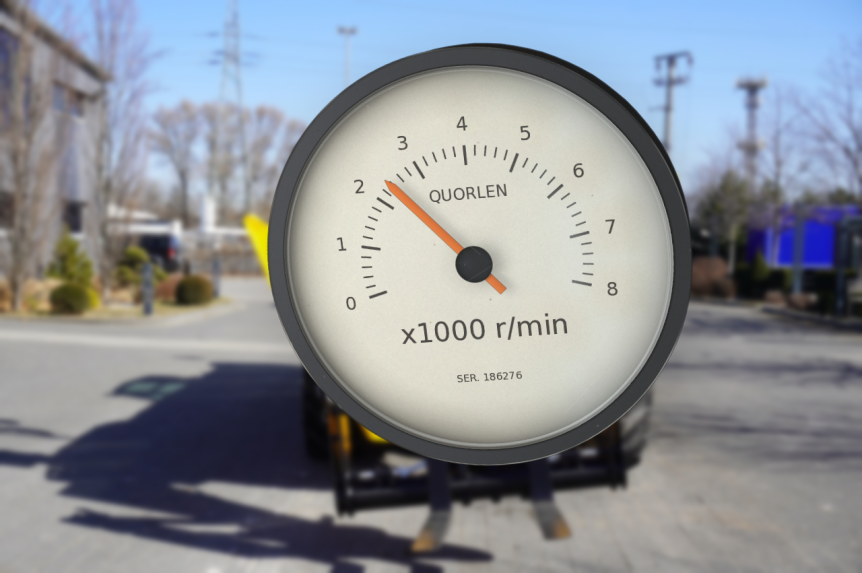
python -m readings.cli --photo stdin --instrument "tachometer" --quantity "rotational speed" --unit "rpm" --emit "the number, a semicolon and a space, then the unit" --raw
2400; rpm
